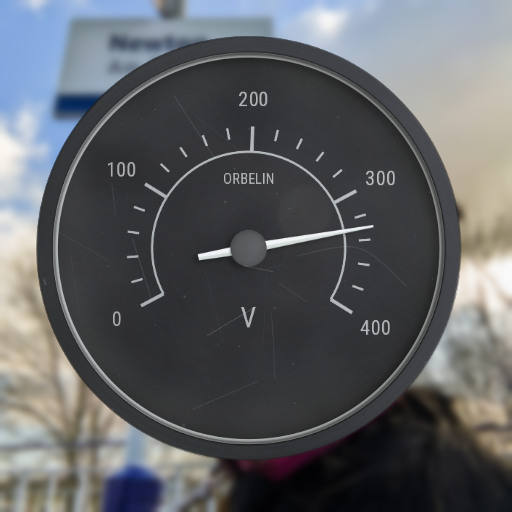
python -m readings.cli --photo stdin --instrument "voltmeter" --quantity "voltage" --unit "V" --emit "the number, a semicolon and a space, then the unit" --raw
330; V
